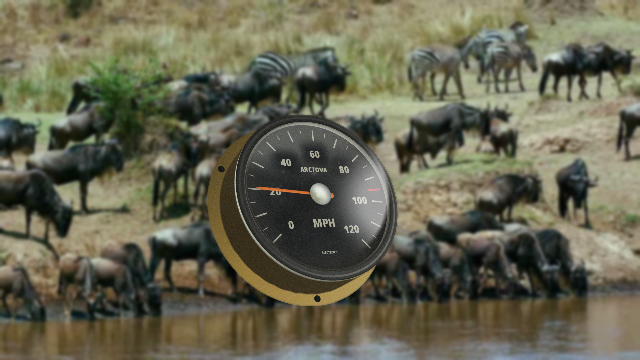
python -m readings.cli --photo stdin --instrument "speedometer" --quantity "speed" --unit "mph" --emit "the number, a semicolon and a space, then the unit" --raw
20; mph
